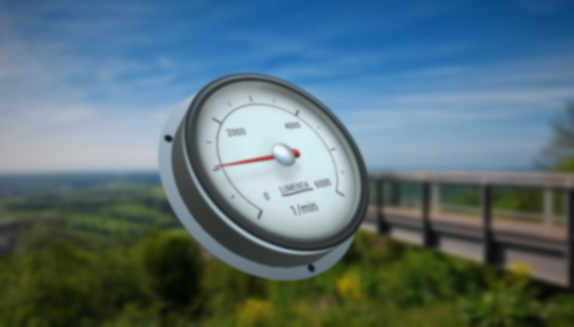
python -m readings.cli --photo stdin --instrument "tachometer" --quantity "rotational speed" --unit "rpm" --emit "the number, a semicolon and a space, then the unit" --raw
1000; rpm
